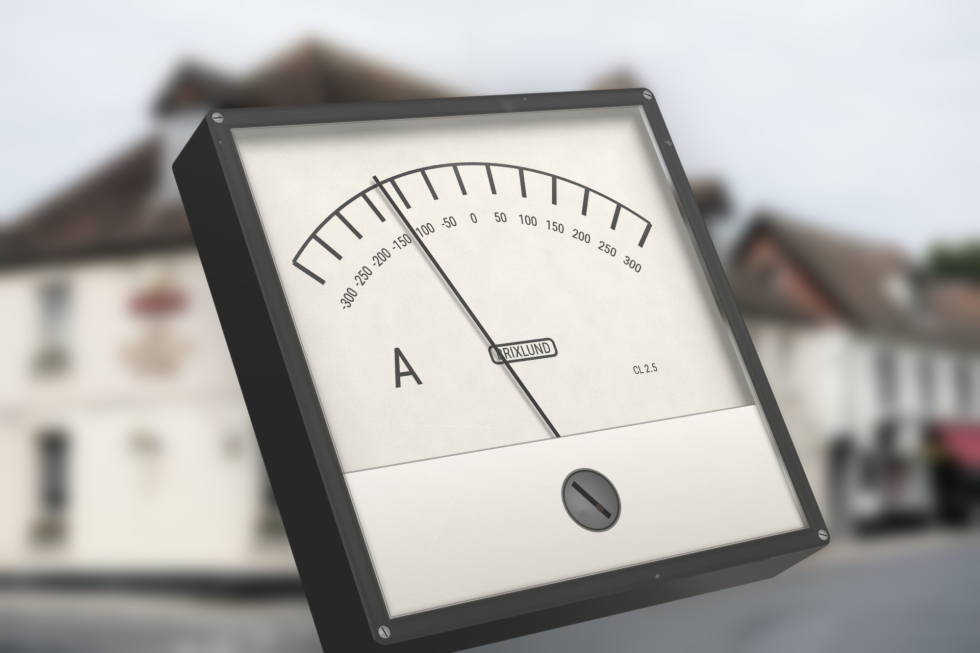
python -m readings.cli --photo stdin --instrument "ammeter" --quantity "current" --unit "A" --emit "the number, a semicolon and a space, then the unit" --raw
-125; A
